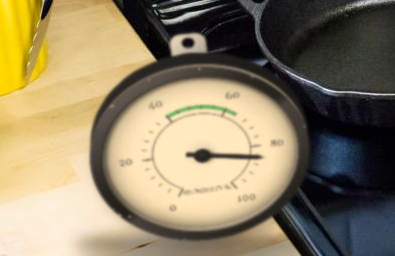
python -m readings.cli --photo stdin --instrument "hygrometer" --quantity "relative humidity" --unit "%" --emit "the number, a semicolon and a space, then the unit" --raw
84; %
